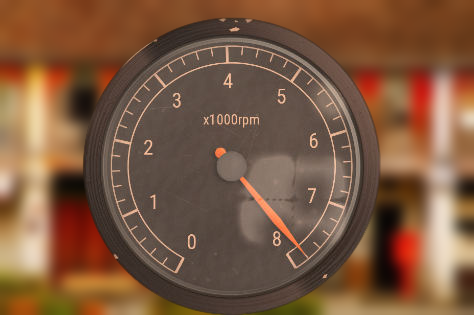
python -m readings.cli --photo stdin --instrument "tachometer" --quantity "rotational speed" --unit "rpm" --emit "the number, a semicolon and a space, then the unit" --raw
7800; rpm
